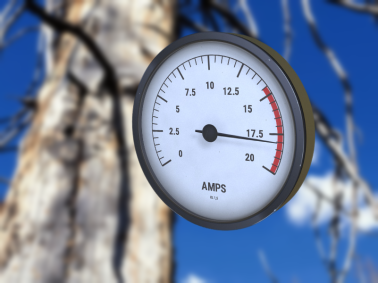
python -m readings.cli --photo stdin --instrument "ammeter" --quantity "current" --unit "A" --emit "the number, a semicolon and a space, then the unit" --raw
18; A
